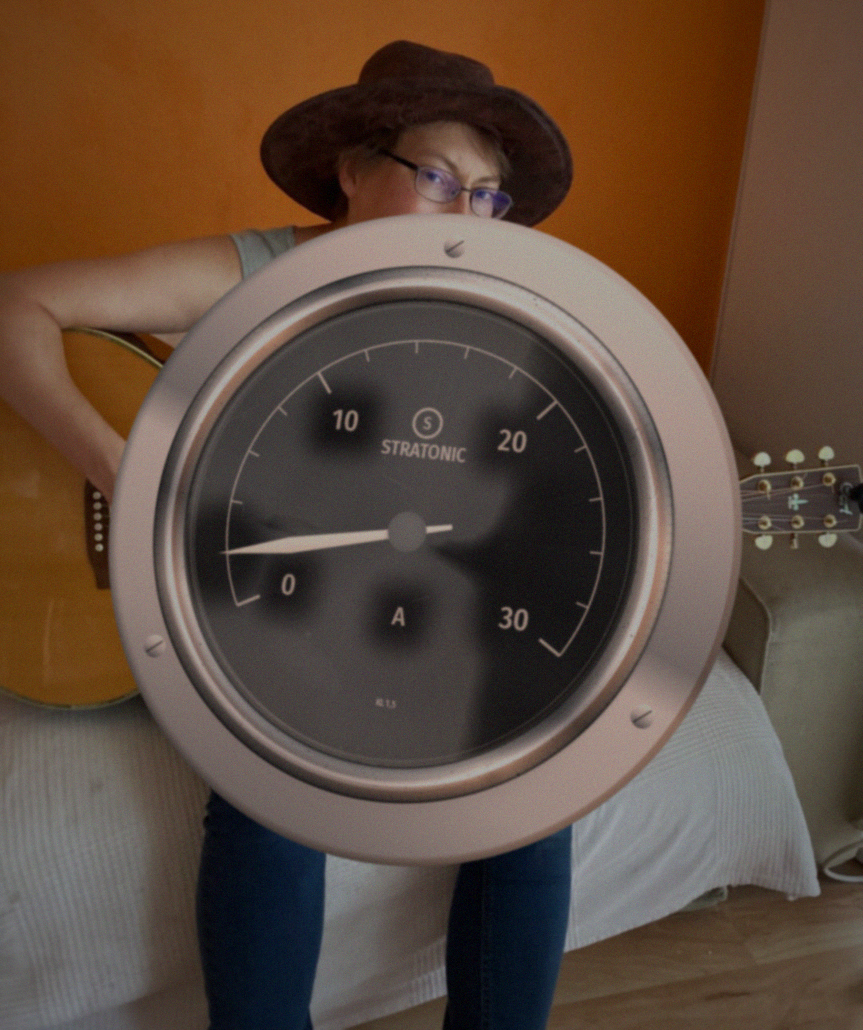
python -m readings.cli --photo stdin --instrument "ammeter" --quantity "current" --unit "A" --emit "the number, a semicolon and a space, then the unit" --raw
2; A
